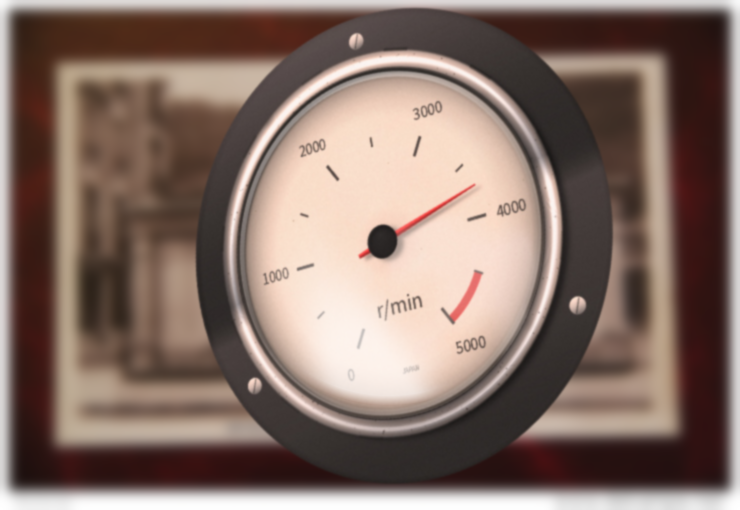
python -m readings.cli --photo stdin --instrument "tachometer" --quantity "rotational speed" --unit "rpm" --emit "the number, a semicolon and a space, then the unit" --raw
3750; rpm
